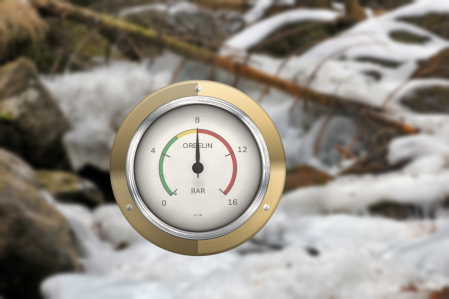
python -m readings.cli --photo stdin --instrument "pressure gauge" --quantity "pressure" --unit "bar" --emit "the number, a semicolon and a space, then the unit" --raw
8; bar
